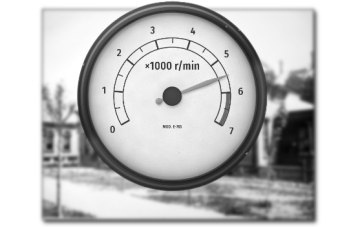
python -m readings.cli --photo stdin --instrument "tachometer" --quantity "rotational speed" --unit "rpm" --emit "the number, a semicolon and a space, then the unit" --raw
5500; rpm
